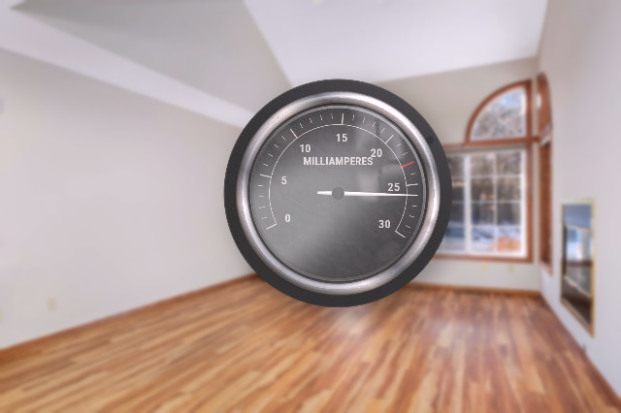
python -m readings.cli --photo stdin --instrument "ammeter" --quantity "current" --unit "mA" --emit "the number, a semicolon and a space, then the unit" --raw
26; mA
